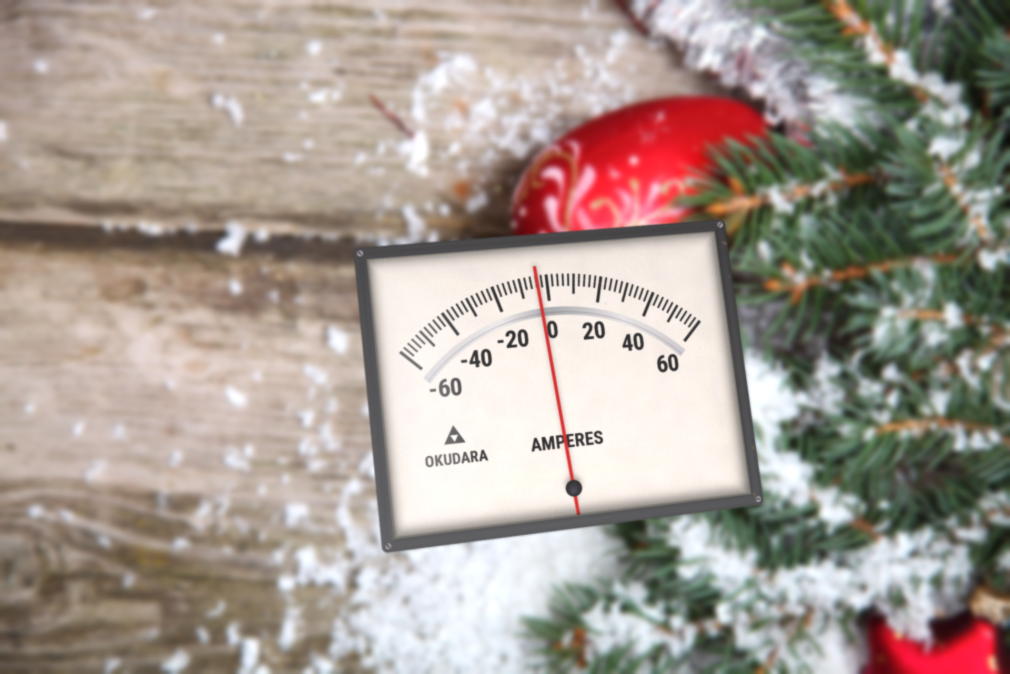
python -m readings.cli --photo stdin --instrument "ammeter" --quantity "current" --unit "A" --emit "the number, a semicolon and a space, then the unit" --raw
-4; A
